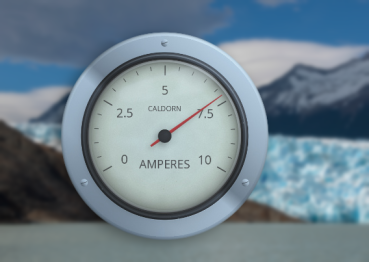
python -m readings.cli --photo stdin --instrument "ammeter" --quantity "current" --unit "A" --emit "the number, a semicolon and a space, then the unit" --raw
7.25; A
